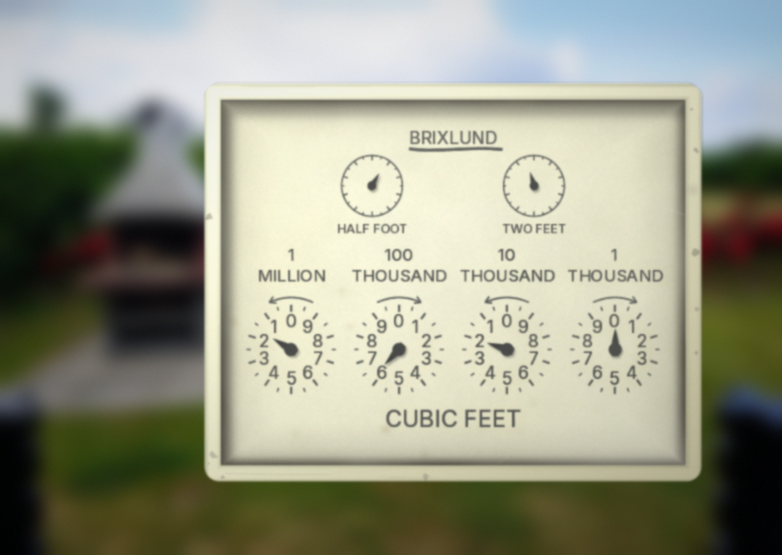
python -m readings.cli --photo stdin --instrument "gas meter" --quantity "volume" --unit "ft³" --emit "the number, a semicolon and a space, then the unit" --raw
162000; ft³
